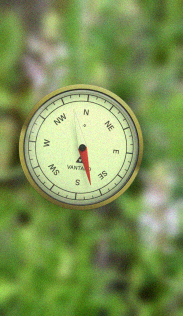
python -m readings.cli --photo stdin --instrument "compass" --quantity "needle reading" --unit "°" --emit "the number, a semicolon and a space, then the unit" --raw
160; °
